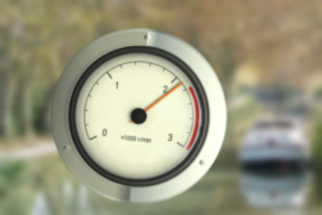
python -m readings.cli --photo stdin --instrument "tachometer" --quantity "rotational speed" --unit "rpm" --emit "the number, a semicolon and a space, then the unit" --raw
2100; rpm
